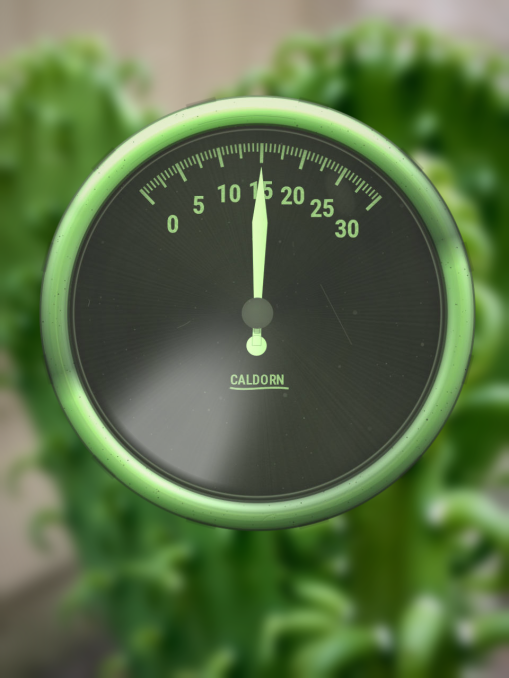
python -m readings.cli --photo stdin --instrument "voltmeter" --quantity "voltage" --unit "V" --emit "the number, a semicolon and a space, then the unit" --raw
15; V
